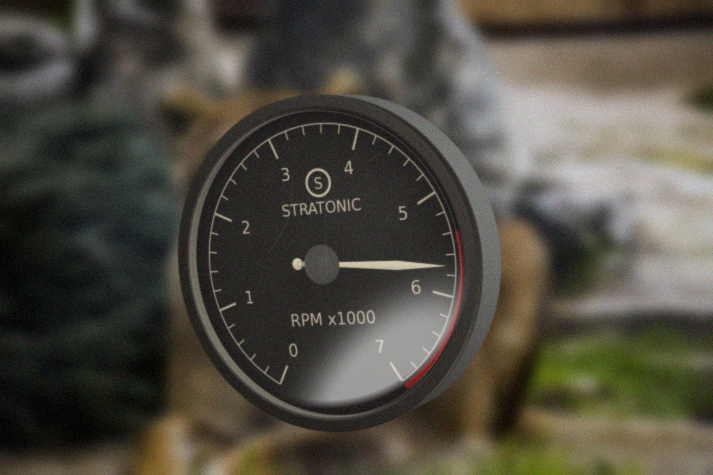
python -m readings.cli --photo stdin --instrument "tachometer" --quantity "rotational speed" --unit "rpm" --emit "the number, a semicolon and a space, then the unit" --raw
5700; rpm
